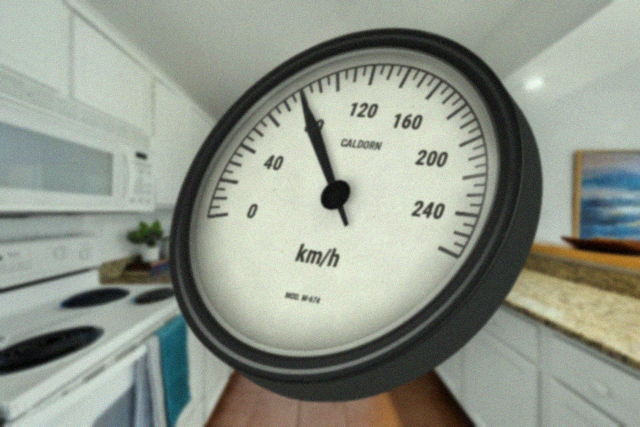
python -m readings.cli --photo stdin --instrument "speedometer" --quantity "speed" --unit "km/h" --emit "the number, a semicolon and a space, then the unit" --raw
80; km/h
